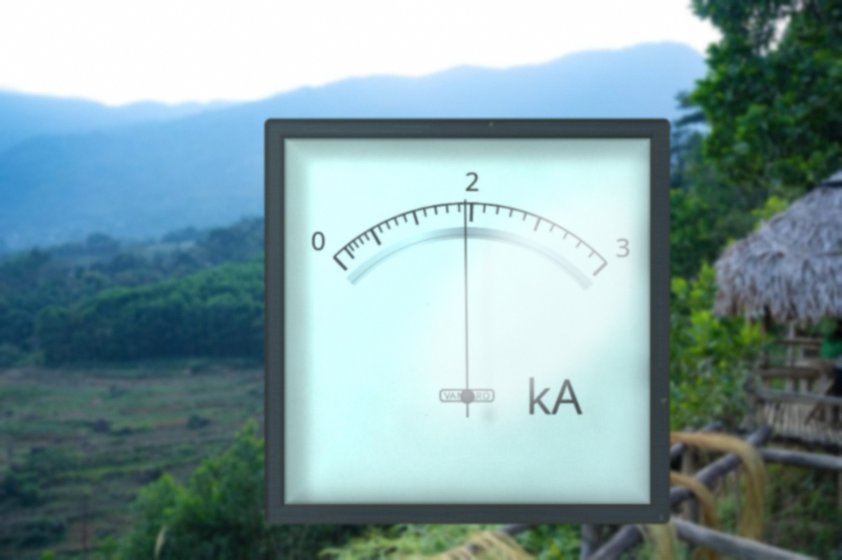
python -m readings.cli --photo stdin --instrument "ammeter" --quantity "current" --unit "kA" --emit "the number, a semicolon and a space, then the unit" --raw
1.95; kA
